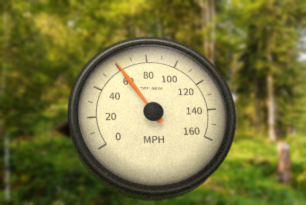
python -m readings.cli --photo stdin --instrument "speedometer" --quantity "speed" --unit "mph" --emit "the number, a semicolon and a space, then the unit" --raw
60; mph
